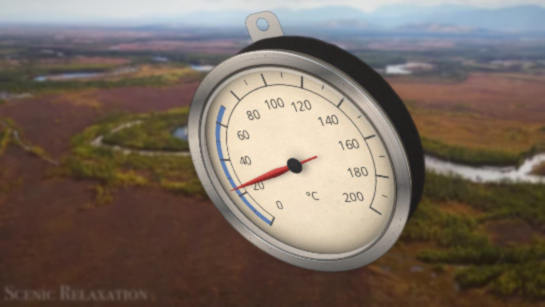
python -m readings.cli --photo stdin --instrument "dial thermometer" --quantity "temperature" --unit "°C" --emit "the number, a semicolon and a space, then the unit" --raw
25; °C
